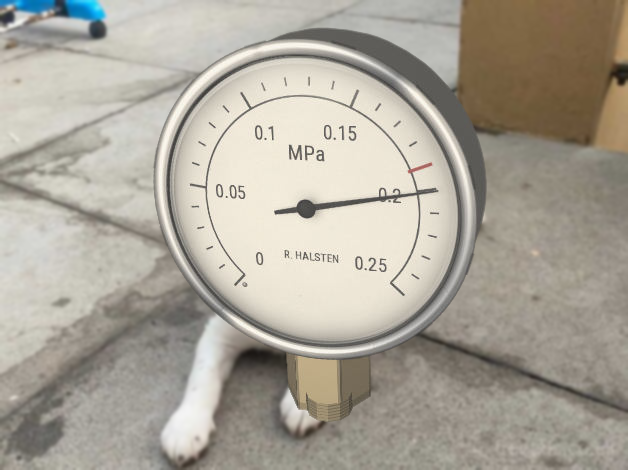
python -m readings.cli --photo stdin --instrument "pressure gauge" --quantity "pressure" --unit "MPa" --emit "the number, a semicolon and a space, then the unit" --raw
0.2; MPa
